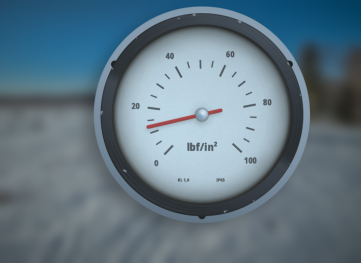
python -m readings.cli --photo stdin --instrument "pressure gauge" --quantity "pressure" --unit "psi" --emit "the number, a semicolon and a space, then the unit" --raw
12.5; psi
